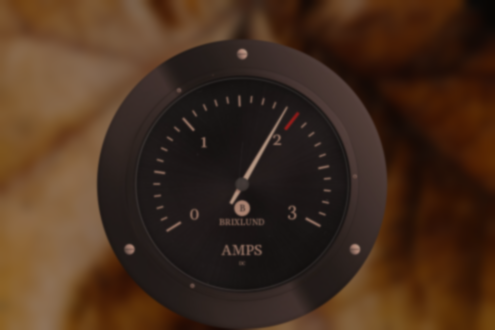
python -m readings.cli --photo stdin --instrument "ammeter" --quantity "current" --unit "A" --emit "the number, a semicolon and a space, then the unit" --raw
1.9; A
